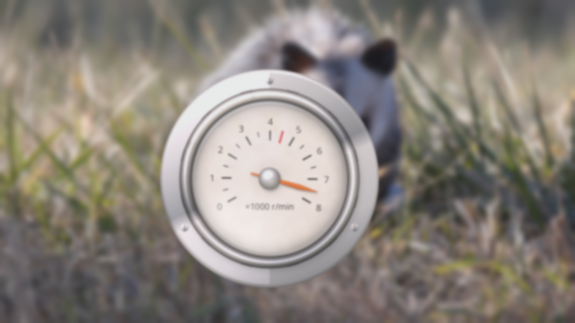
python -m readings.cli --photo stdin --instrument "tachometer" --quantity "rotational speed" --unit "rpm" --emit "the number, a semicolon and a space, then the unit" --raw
7500; rpm
